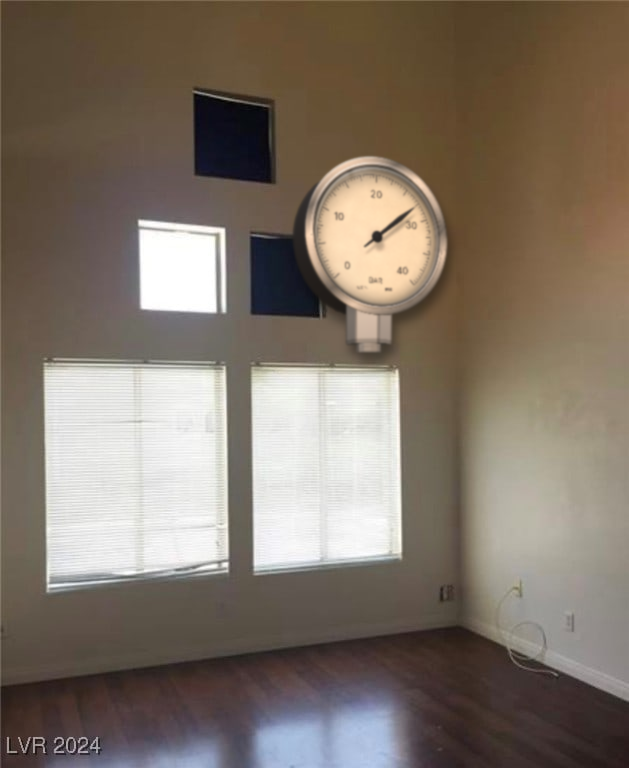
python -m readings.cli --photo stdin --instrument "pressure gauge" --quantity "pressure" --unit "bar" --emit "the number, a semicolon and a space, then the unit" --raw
27.5; bar
